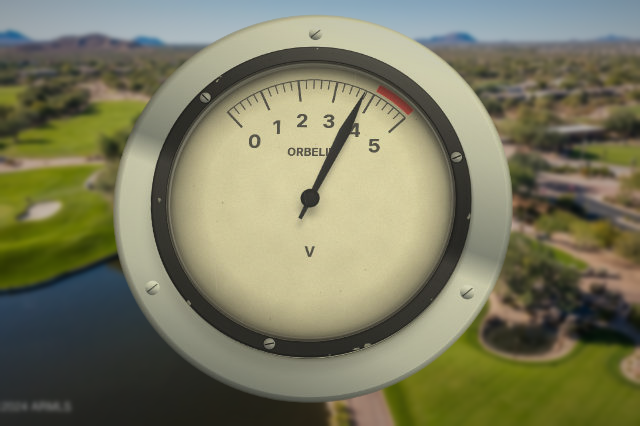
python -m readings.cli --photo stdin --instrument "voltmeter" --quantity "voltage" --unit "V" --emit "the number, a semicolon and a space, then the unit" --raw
3.8; V
